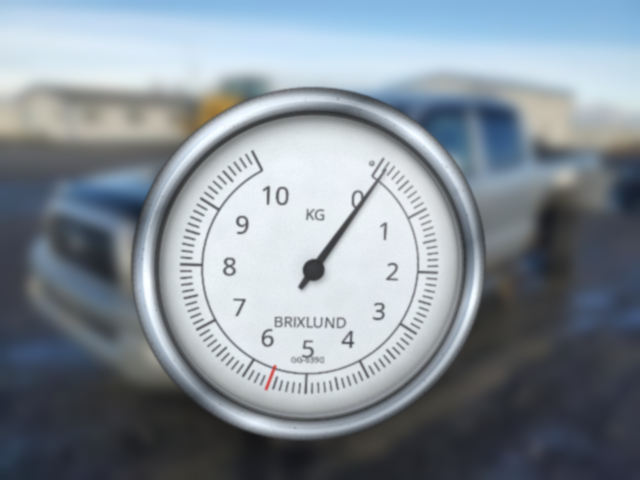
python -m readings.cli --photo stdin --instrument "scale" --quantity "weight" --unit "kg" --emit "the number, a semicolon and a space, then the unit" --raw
0.1; kg
